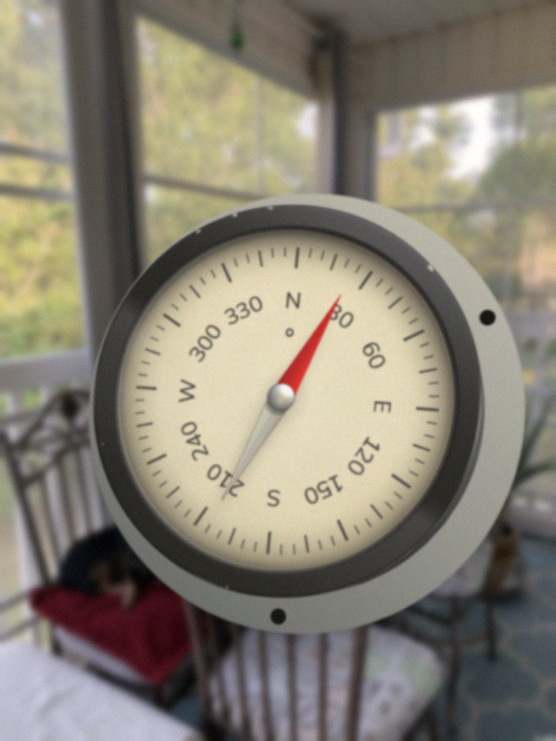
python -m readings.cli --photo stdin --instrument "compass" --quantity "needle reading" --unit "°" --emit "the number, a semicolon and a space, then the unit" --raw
25; °
